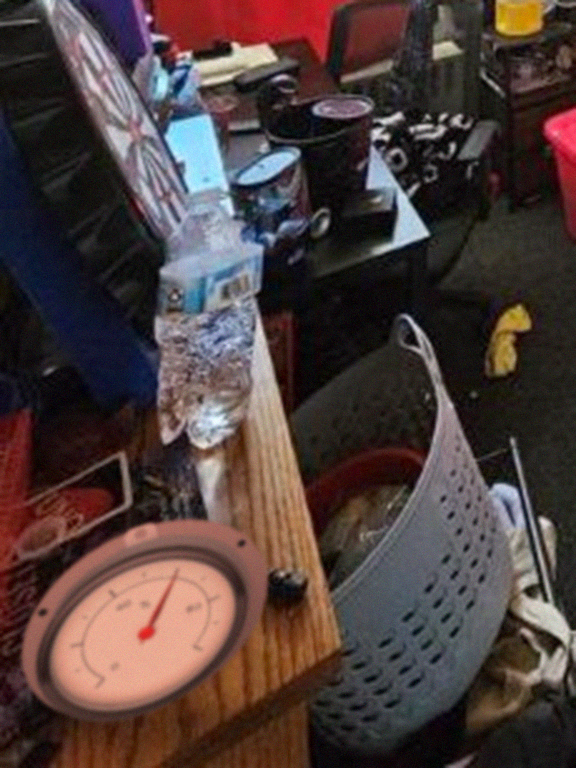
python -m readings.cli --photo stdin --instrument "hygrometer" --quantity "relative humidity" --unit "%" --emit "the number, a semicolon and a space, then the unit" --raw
60; %
